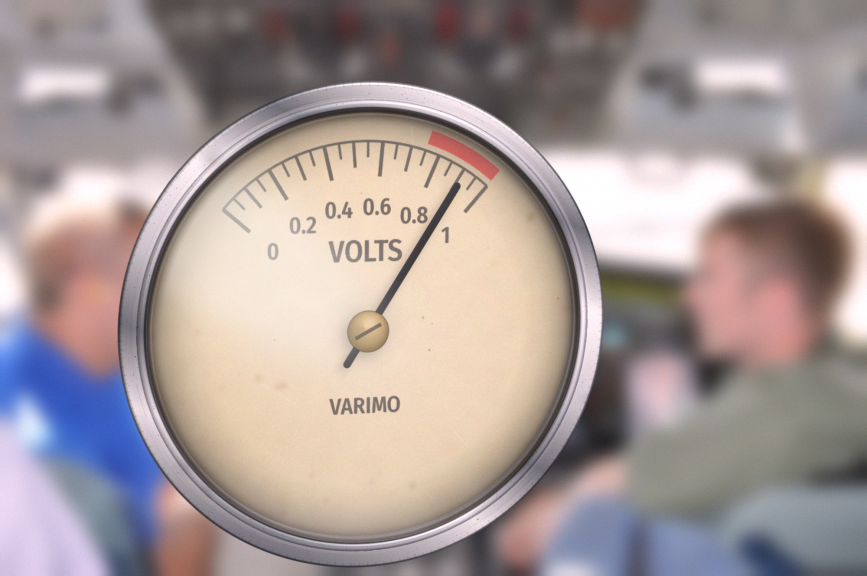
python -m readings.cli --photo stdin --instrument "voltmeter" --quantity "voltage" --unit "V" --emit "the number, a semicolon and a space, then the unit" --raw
0.9; V
